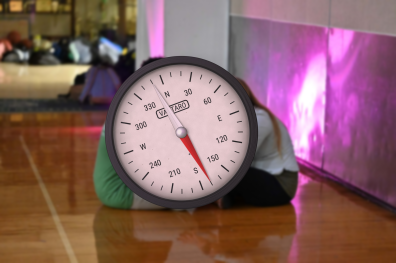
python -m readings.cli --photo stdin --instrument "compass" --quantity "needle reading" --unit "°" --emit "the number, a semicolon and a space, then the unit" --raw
170; °
